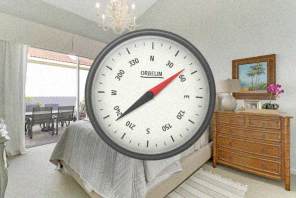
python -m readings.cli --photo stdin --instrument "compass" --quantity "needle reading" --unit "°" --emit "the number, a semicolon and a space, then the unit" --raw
50; °
